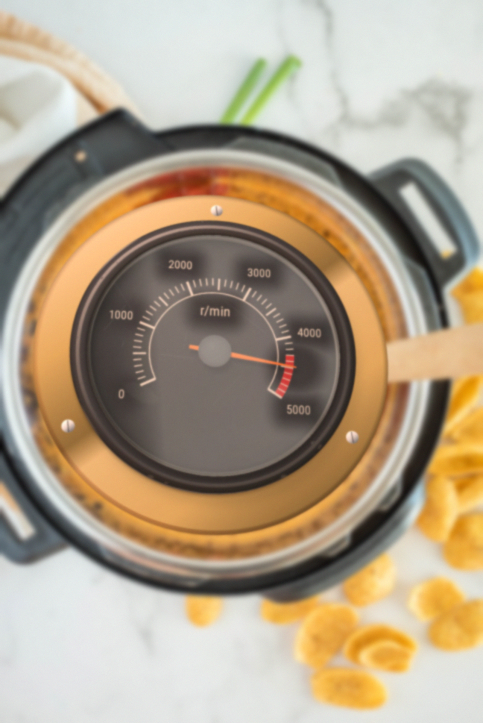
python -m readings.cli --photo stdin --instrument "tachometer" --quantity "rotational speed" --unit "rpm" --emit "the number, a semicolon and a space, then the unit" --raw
4500; rpm
